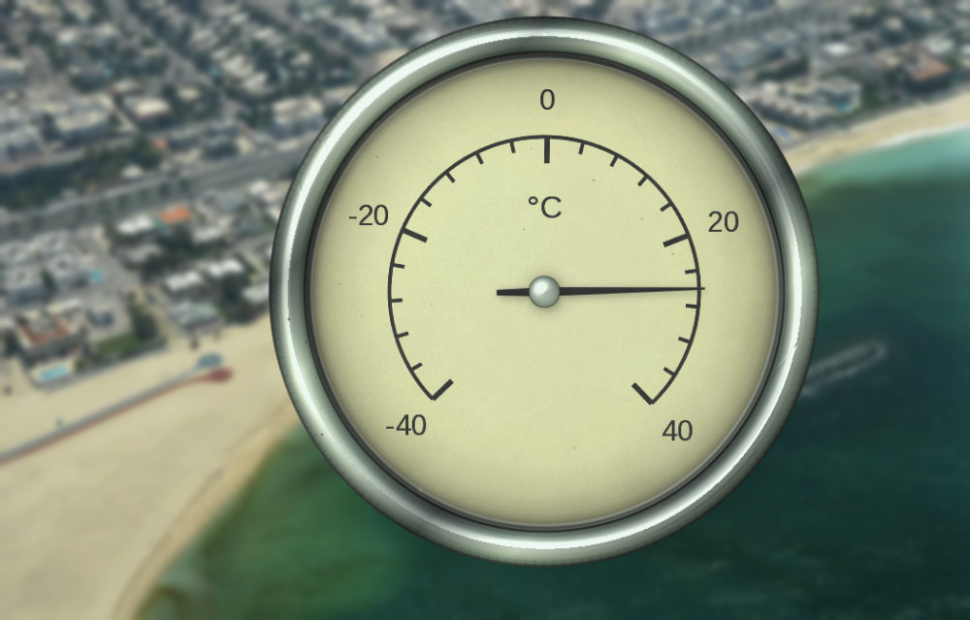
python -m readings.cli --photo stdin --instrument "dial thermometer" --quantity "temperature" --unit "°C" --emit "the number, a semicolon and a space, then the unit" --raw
26; °C
